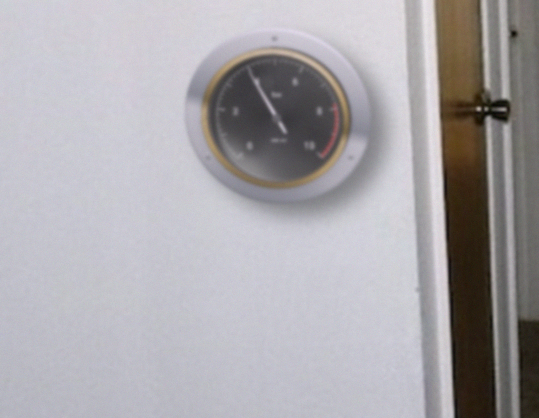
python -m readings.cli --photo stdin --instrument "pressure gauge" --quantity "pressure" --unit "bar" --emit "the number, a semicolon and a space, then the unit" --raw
4; bar
